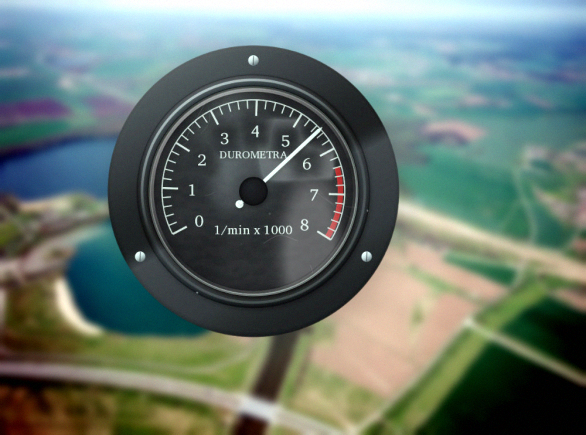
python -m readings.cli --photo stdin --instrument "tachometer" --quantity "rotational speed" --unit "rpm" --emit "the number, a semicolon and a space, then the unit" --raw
5500; rpm
